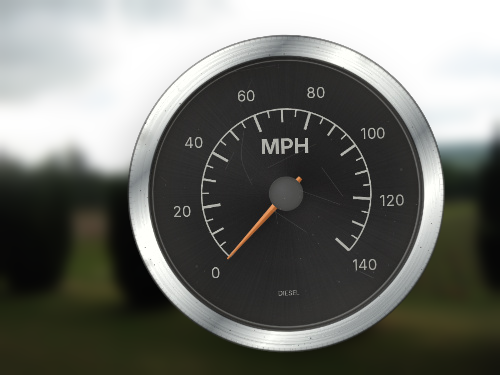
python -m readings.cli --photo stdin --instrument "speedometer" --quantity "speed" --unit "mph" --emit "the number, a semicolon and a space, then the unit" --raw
0; mph
